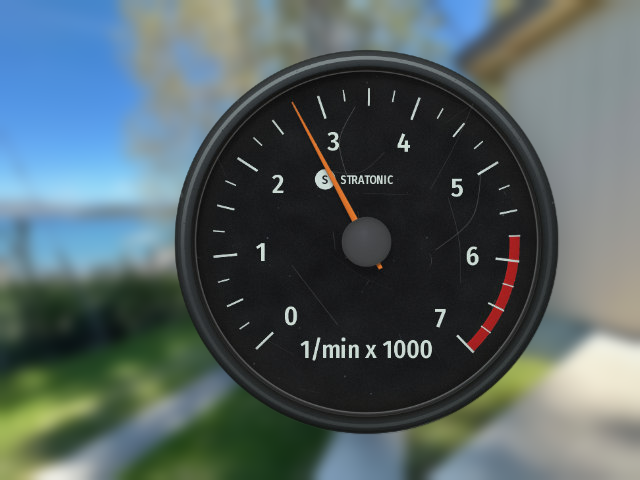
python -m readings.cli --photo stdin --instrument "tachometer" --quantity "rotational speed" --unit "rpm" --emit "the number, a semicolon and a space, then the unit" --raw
2750; rpm
